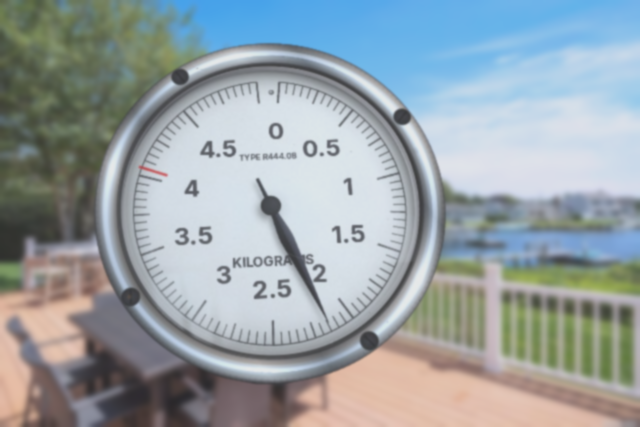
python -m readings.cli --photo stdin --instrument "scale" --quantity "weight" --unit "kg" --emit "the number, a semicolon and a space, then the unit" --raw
2.15; kg
